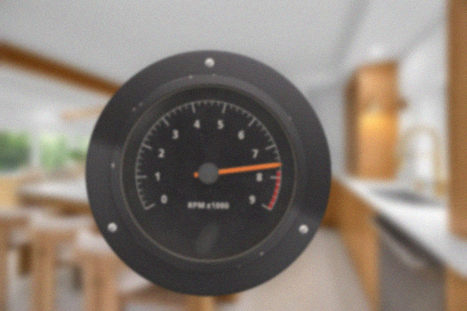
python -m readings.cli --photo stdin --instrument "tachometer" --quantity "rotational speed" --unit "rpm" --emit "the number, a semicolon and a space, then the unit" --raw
7600; rpm
